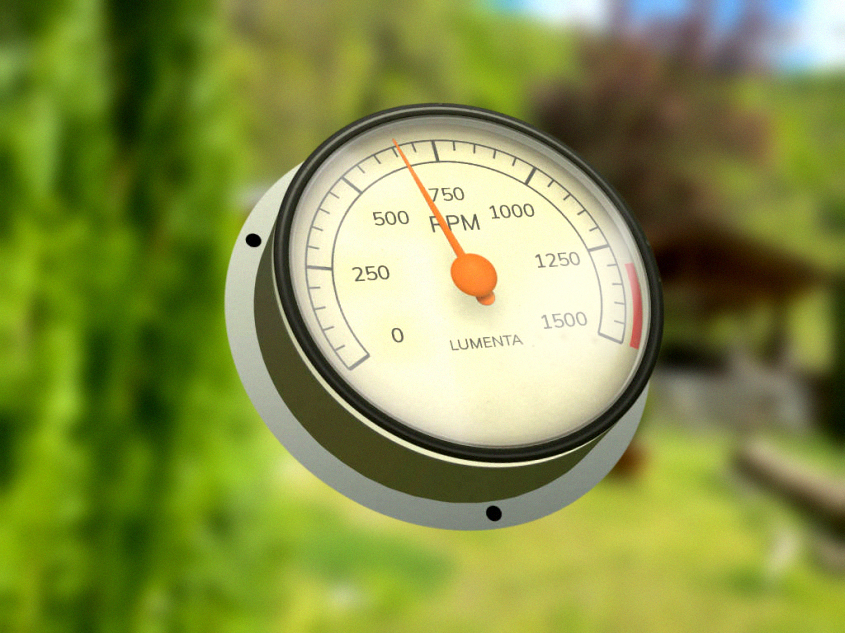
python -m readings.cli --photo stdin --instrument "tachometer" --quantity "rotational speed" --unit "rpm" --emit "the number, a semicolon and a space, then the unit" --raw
650; rpm
